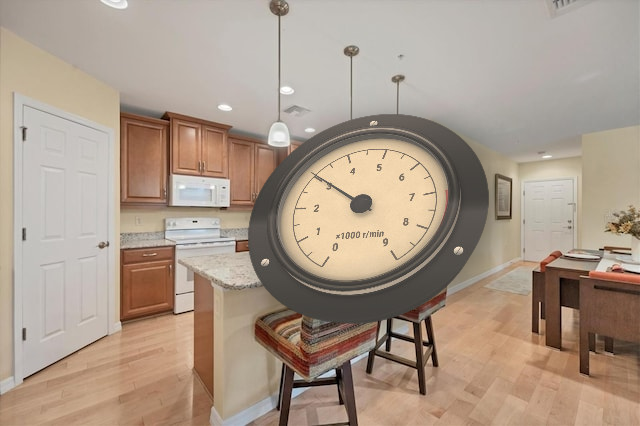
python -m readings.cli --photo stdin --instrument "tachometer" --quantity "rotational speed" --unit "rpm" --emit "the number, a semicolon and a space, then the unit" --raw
3000; rpm
